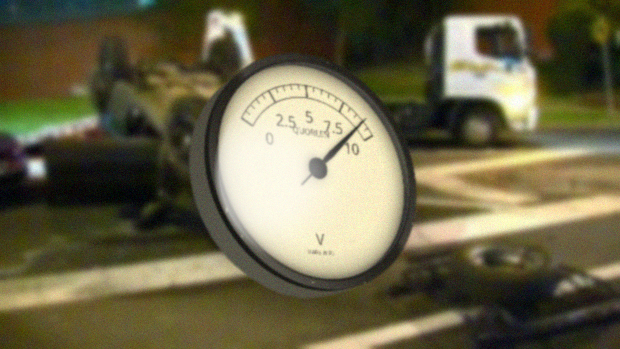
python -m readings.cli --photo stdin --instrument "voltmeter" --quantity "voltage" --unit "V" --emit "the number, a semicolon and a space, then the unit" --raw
9; V
